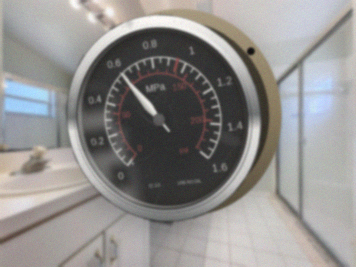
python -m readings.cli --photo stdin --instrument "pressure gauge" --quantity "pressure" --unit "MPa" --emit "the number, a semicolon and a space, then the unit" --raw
0.6; MPa
